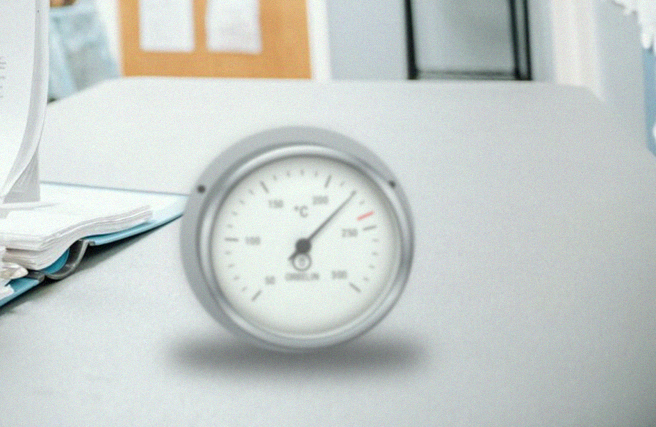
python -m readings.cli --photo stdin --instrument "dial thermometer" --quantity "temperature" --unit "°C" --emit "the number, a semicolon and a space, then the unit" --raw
220; °C
